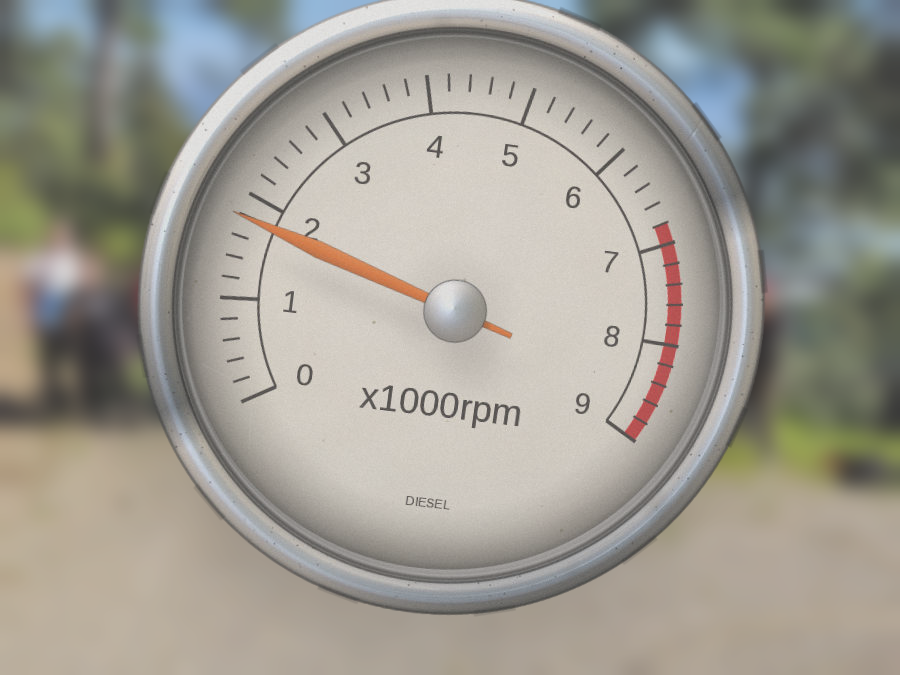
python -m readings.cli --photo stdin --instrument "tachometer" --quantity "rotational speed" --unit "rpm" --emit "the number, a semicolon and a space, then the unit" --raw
1800; rpm
